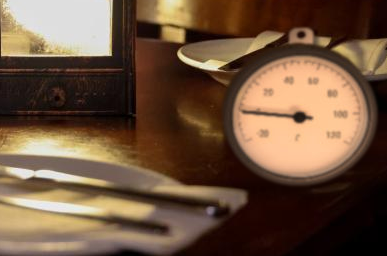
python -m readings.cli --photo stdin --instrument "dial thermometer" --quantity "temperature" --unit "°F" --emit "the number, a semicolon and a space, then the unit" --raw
0; °F
